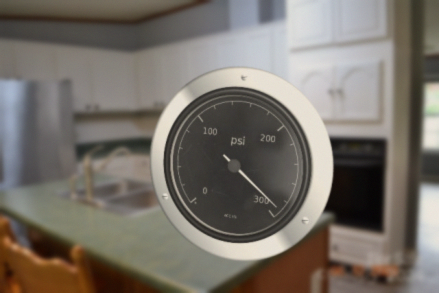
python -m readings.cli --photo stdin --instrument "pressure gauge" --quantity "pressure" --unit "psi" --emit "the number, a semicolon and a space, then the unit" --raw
290; psi
